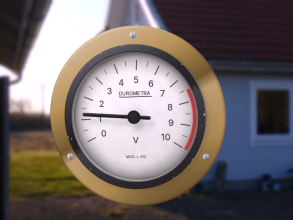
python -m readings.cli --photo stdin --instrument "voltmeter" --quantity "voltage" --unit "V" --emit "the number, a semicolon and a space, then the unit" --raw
1.25; V
